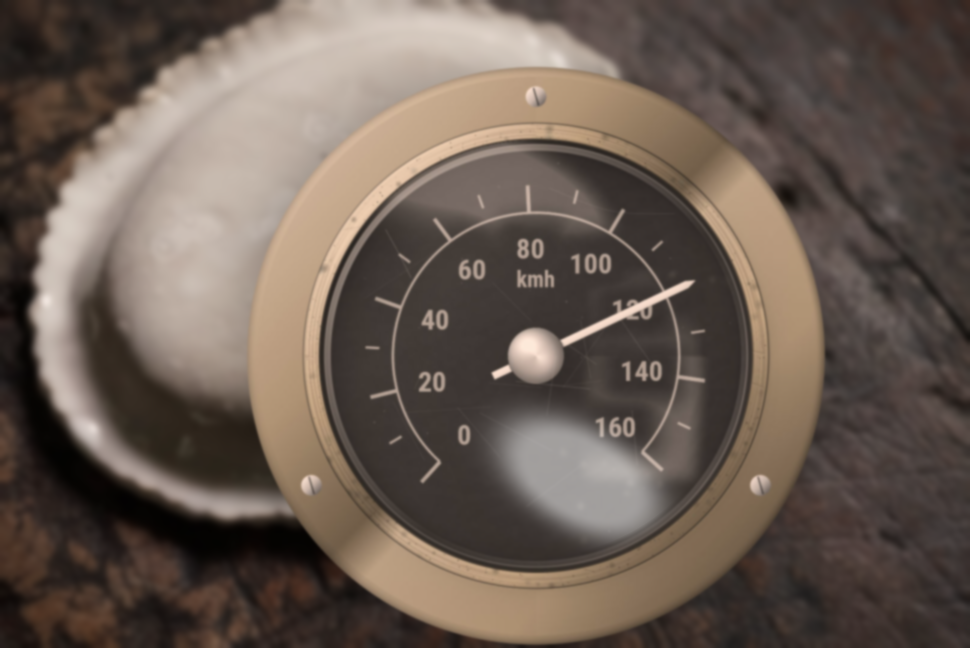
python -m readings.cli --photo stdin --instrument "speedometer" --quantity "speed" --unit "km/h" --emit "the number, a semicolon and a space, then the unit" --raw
120; km/h
